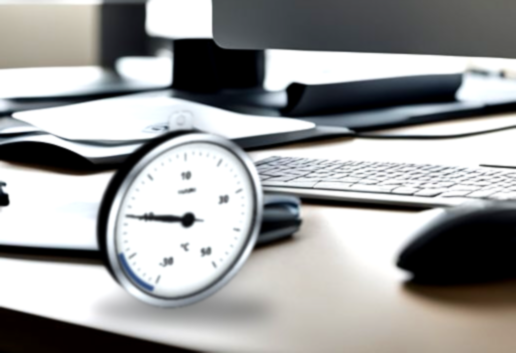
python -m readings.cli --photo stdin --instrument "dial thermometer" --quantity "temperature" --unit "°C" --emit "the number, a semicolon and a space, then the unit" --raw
-10; °C
